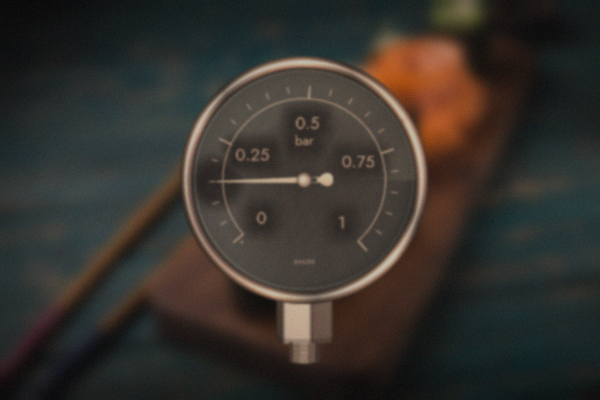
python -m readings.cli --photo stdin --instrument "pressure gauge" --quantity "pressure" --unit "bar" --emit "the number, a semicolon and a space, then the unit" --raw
0.15; bar
